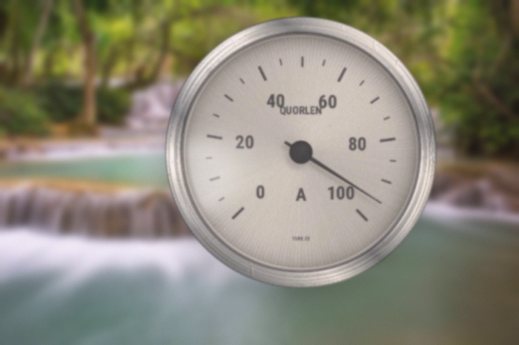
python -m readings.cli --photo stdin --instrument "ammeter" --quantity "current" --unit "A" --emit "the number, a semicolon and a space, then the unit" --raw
95; A
